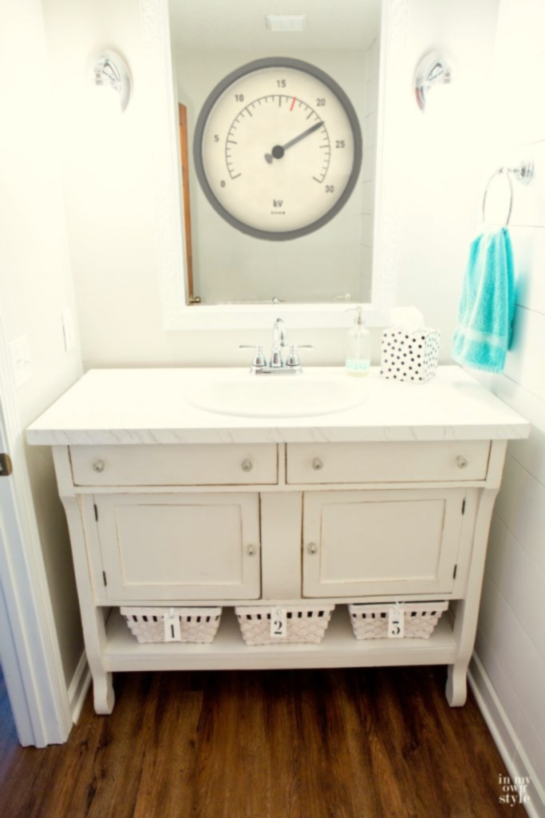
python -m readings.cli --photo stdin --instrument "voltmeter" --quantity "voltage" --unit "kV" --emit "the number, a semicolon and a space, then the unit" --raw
22; kV
